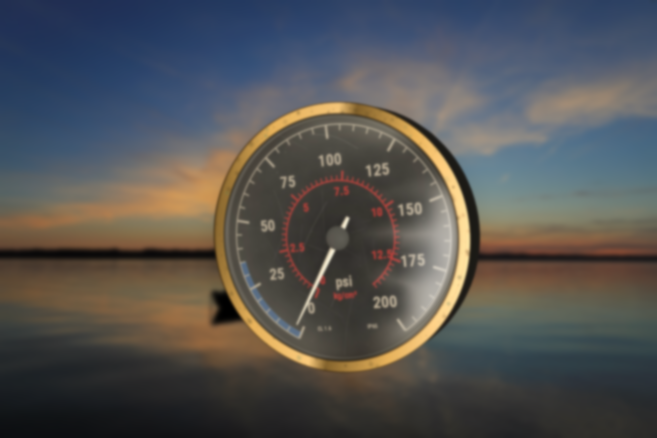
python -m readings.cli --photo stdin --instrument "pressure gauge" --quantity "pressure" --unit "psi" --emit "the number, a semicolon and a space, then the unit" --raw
2.5; psi
